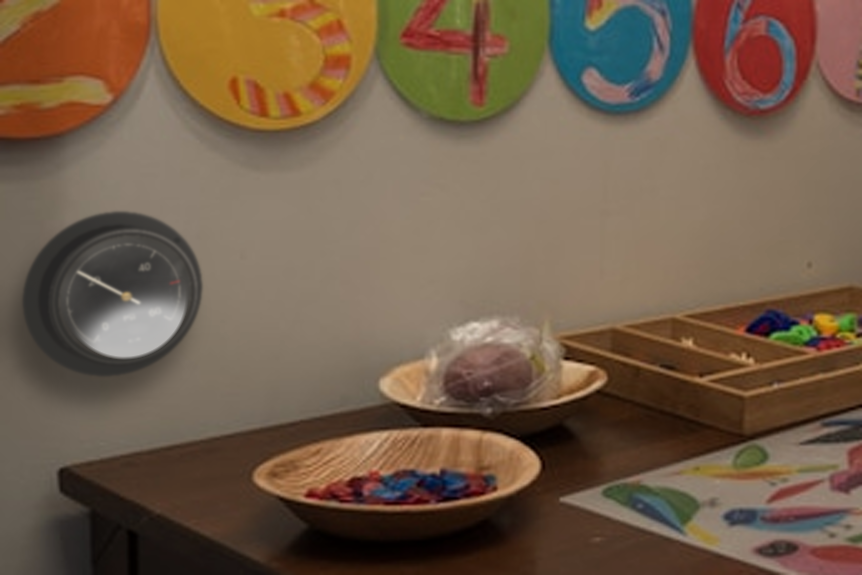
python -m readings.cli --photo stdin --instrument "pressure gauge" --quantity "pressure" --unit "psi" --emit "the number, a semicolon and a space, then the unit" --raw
20; psi
